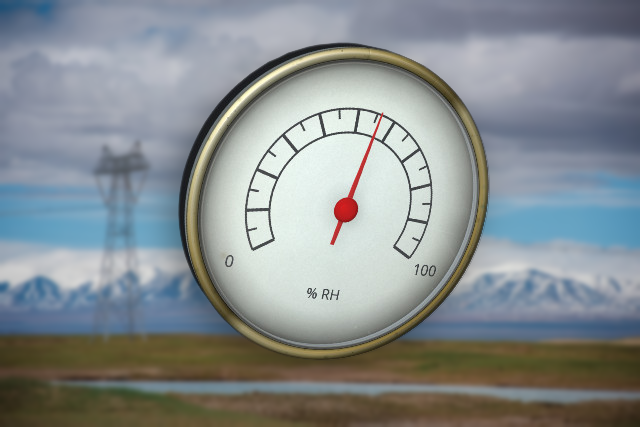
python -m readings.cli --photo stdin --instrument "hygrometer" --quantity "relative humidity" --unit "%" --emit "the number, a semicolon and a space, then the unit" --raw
55; %
